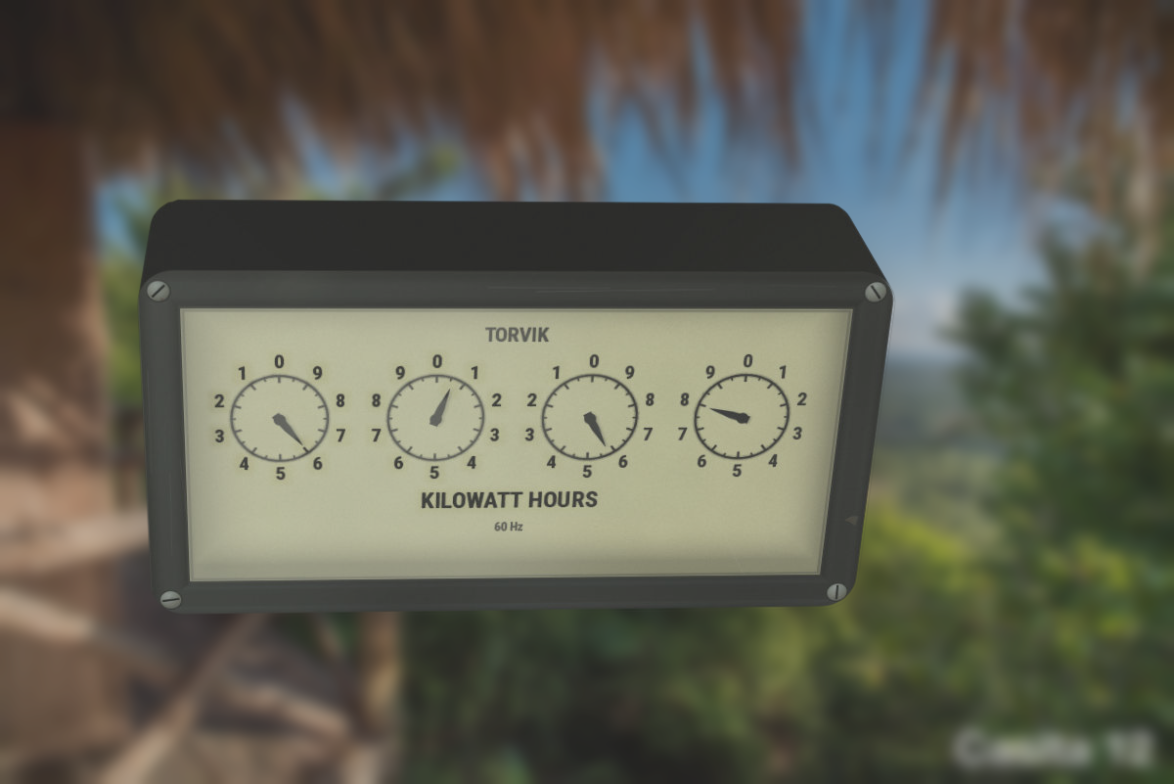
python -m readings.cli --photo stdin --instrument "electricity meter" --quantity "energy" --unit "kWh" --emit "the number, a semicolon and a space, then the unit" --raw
6058; kWh
